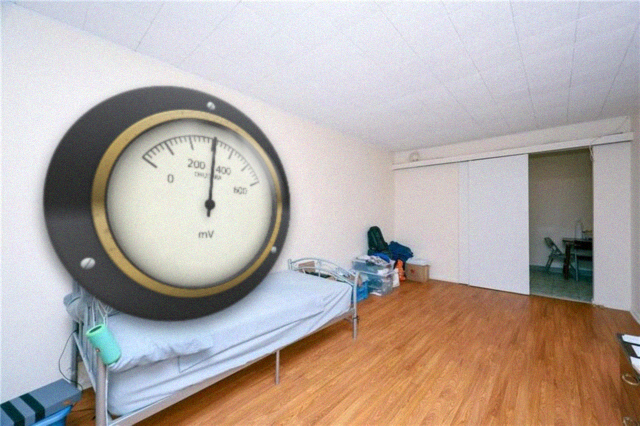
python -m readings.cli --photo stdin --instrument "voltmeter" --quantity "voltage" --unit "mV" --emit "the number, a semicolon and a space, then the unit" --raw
300; mV
